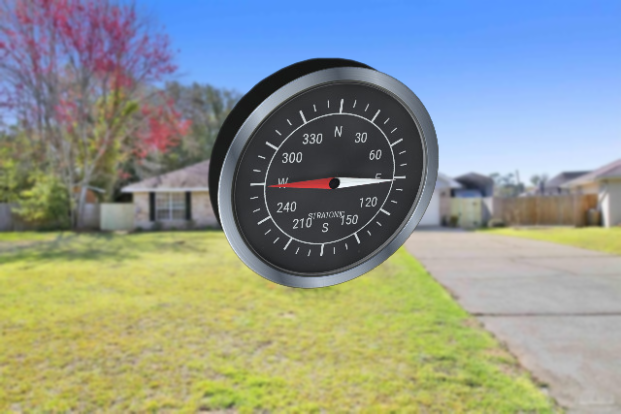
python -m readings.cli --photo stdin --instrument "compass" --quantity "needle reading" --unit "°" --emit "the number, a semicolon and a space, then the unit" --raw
270; °
